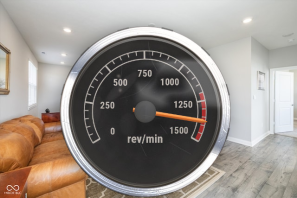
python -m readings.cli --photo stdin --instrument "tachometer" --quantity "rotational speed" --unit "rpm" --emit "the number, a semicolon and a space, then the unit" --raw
1375; rpm
